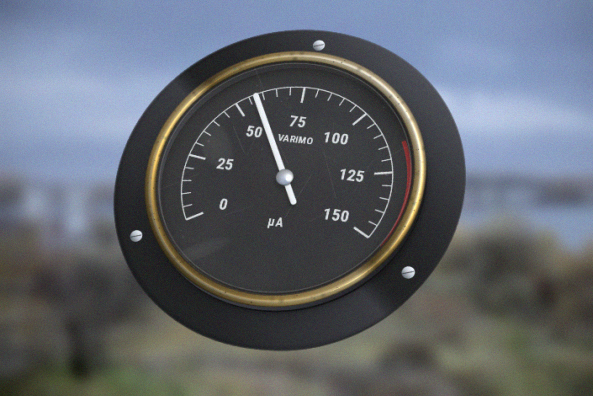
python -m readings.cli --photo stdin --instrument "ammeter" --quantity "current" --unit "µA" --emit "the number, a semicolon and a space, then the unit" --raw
57.5; µA
